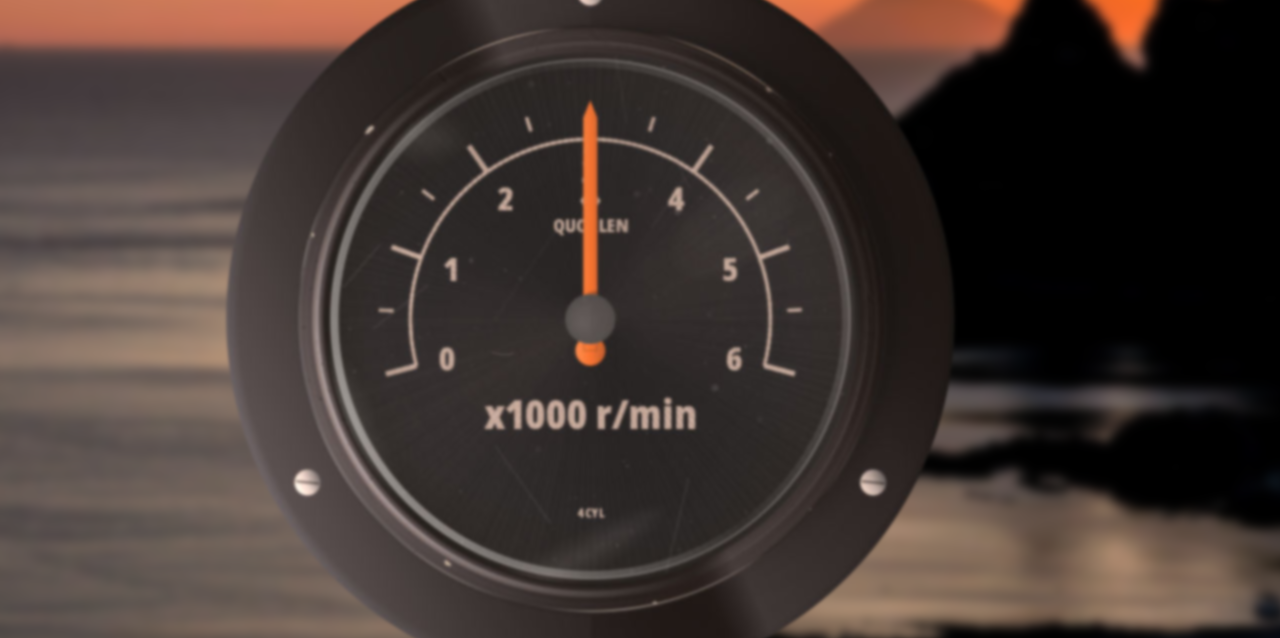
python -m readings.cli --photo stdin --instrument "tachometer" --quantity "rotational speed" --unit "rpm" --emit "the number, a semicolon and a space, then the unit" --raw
3000; rpm
